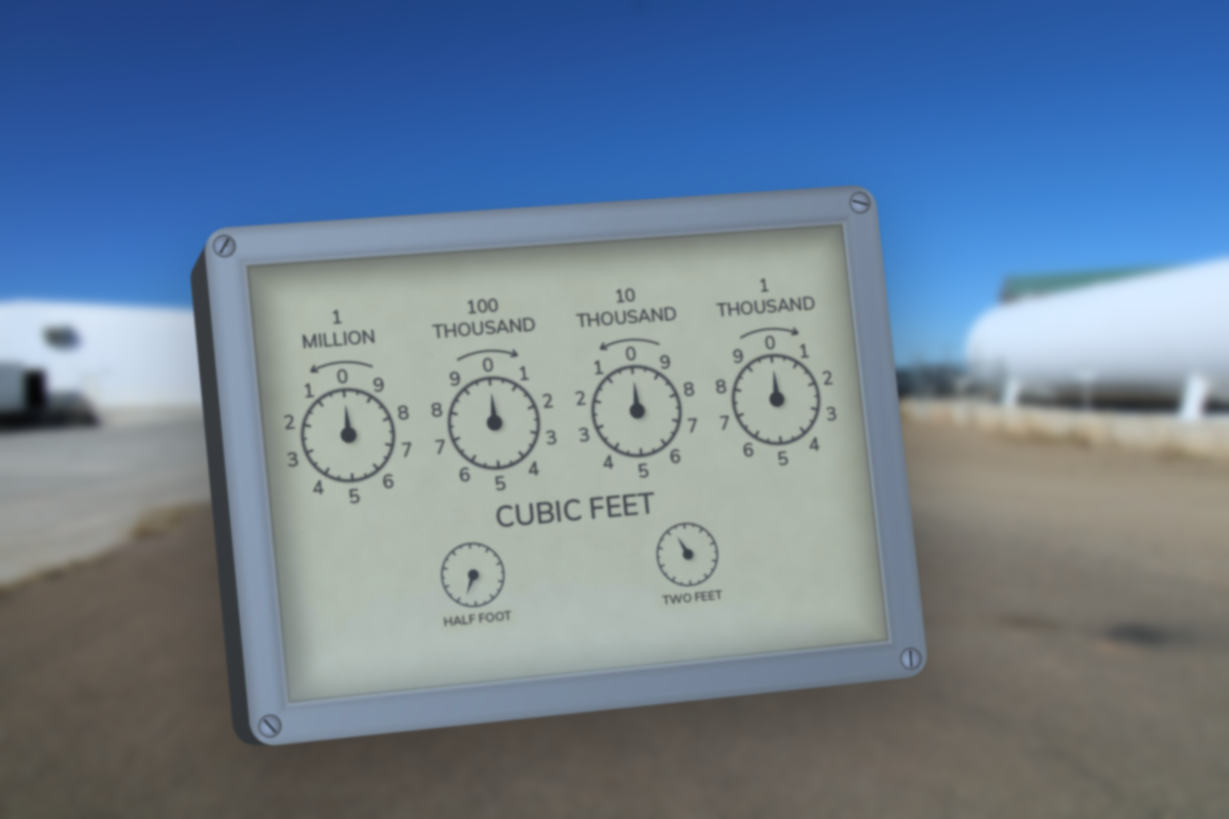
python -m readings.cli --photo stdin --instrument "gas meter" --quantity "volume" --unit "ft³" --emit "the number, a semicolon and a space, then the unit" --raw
0; ft³
